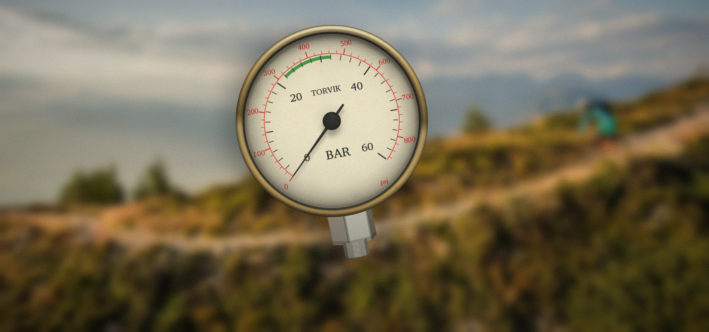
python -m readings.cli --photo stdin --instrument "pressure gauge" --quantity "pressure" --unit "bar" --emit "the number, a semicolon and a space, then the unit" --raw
0; bar
